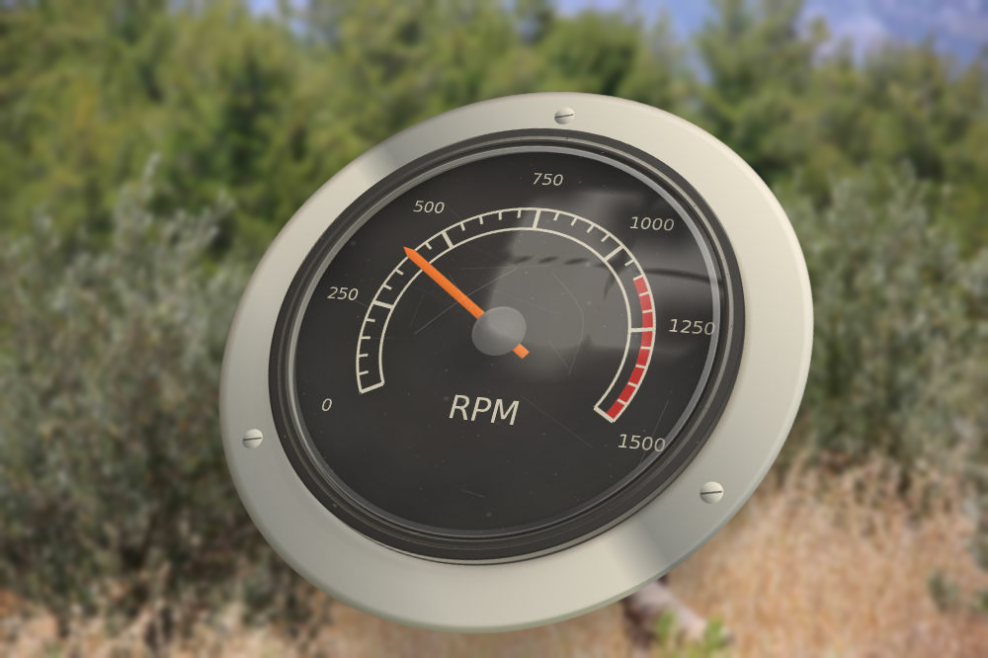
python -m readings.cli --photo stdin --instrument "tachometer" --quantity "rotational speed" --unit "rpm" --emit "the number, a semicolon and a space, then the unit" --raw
400; rpm
